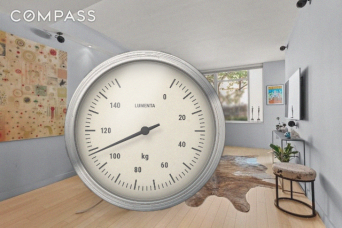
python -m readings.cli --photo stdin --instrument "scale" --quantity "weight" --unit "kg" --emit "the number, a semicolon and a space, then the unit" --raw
108; kg
